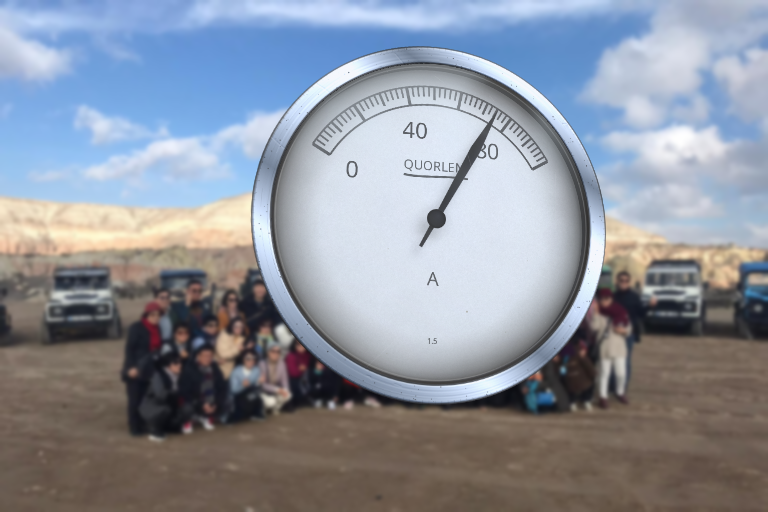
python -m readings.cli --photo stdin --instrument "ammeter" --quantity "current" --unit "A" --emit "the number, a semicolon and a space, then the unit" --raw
74; A
